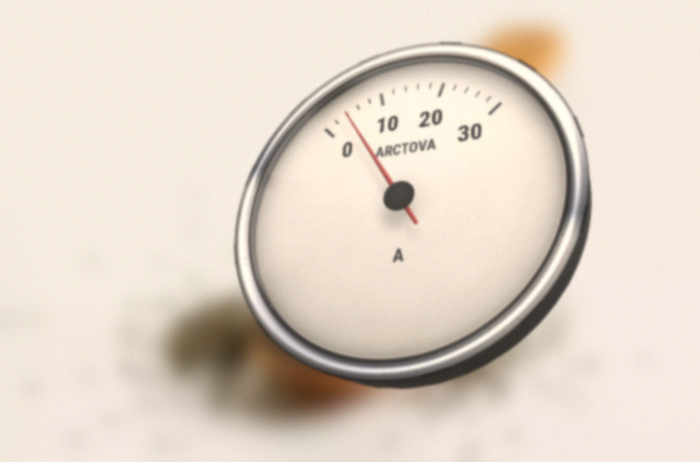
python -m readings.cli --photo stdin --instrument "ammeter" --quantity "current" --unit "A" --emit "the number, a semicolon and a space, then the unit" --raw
4; A
